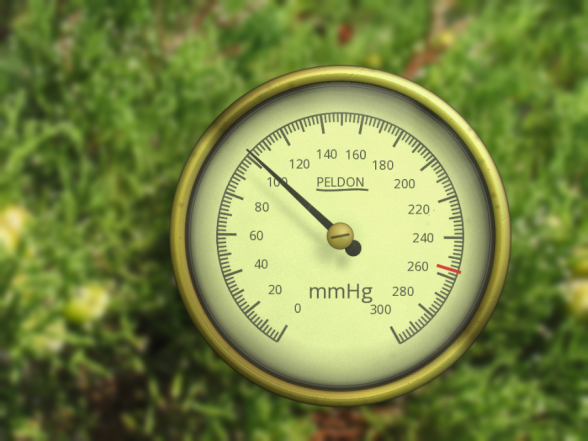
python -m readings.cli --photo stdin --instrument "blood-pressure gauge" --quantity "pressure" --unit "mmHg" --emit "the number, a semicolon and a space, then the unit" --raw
102; mmHg
